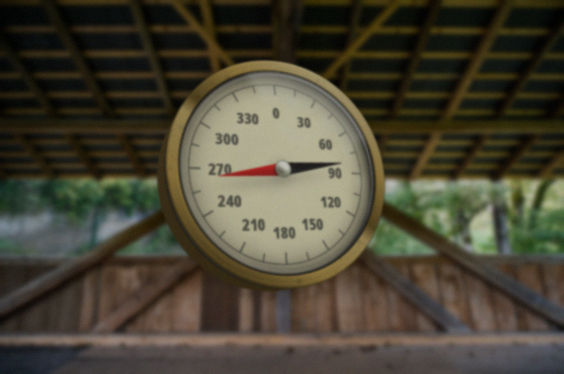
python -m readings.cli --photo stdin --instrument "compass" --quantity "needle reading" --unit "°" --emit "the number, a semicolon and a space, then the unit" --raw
262.5; °
